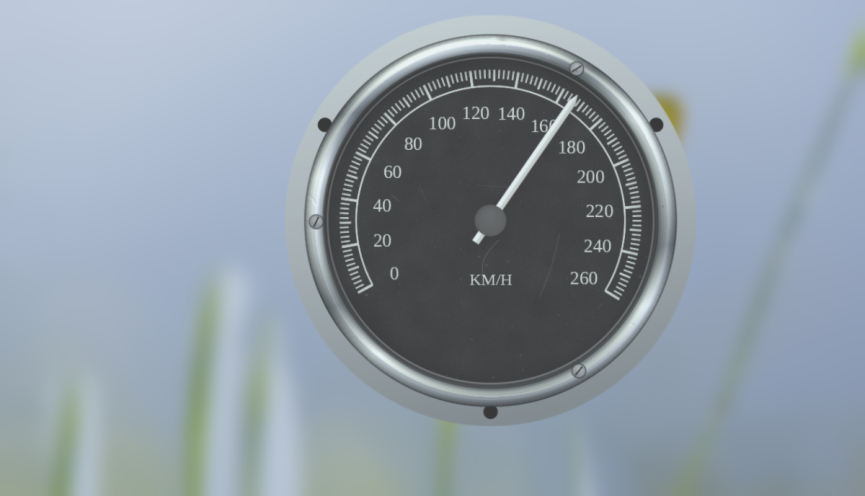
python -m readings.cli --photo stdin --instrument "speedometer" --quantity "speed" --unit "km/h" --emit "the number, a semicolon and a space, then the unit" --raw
166; km/h
